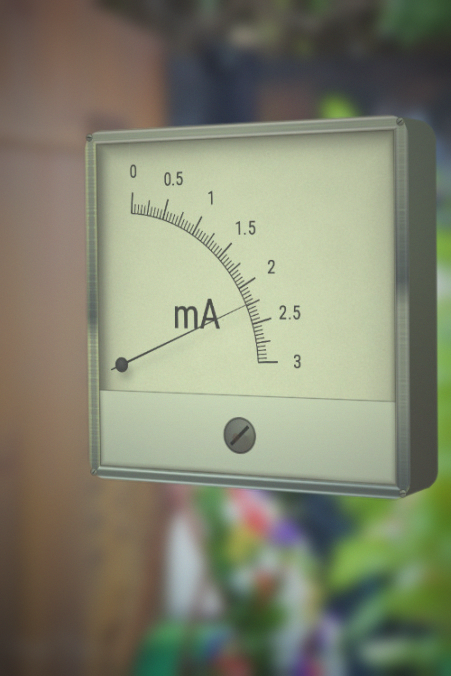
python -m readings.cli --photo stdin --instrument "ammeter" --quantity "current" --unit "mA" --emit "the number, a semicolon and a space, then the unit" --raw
2.25; mA
